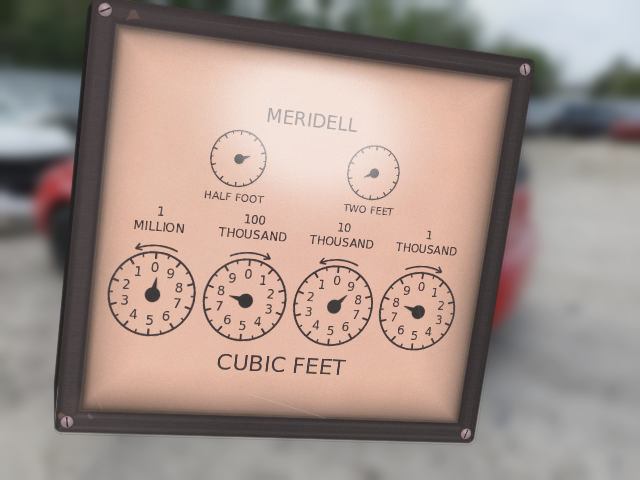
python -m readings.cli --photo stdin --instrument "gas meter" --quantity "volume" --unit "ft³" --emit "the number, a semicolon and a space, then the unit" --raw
978800; ft³
